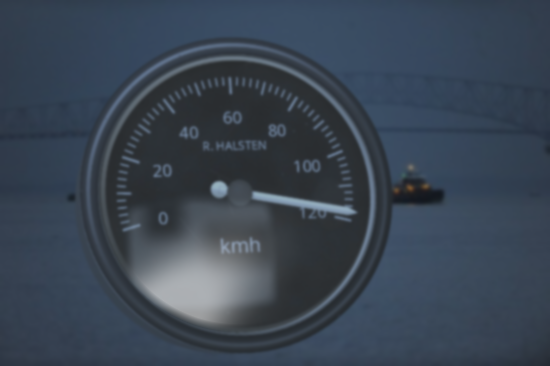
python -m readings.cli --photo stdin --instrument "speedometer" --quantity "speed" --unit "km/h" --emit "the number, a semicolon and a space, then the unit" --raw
118; km/h
